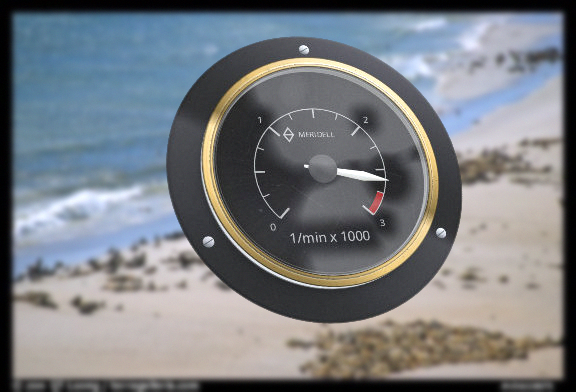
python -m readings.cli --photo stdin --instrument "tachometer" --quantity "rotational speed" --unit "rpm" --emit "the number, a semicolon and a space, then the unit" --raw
2625; rpm
